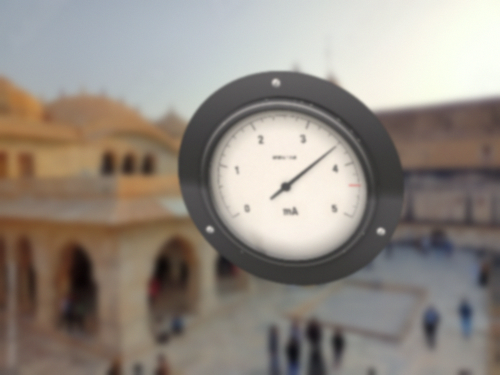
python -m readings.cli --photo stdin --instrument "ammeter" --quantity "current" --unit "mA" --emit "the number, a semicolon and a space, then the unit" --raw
3.6; mA
